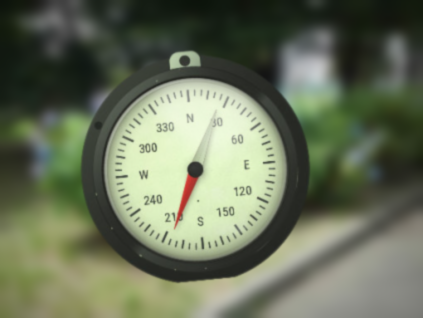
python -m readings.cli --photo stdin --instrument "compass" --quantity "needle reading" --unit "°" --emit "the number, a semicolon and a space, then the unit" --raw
205; °
